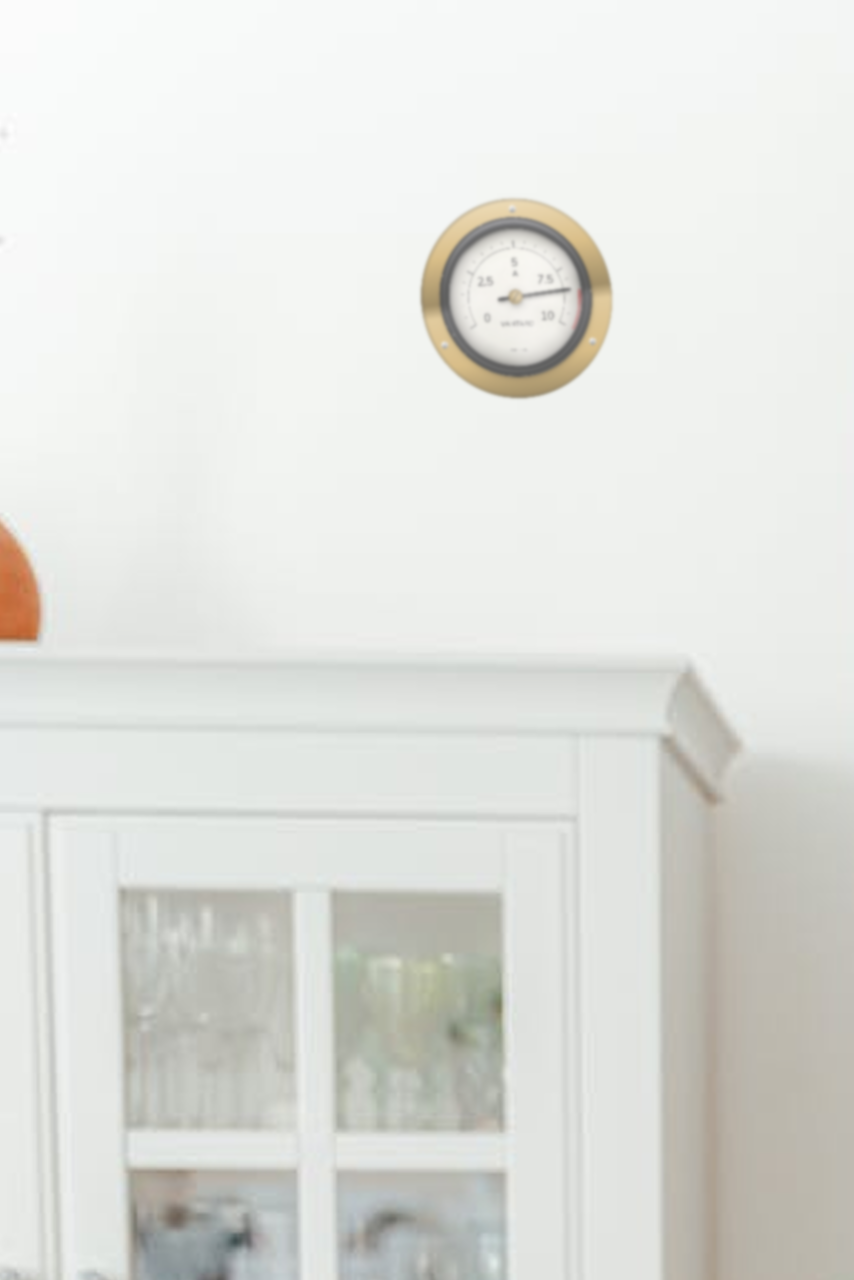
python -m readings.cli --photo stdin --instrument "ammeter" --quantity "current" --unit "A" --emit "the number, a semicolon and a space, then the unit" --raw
8.5; A
